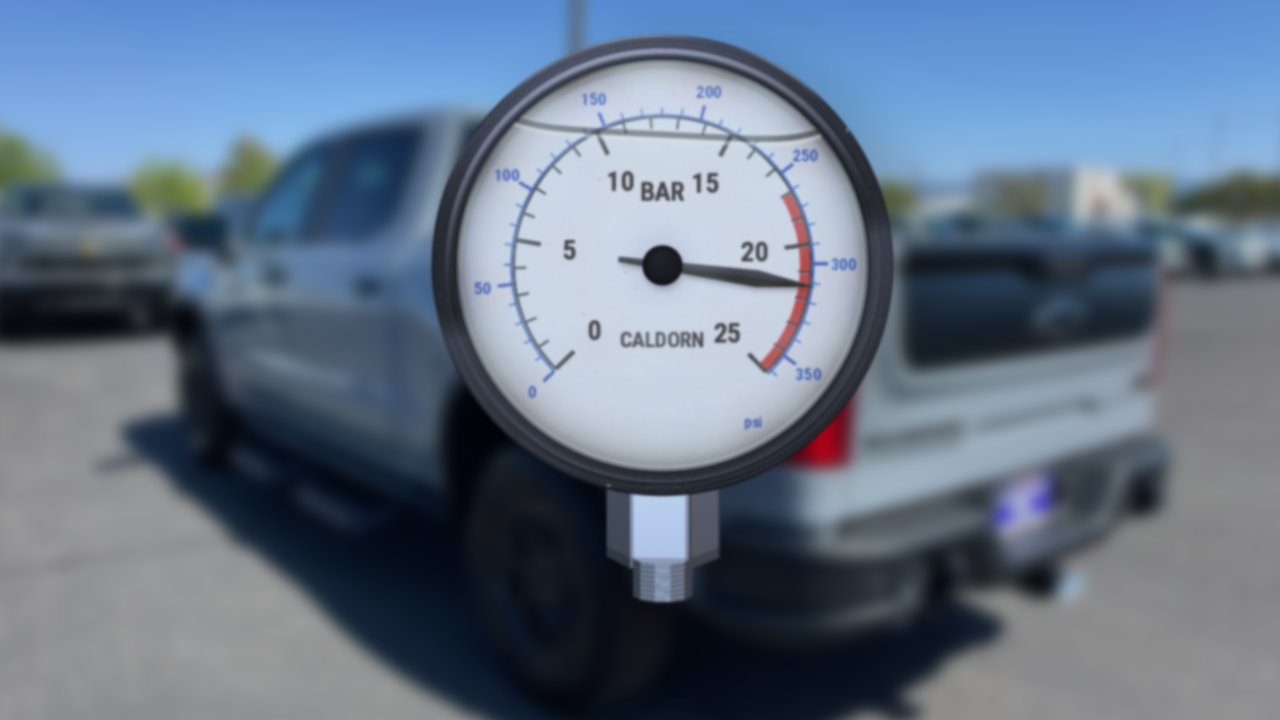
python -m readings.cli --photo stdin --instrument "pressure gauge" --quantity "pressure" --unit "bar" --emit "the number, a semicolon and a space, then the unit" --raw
21.5; bar
